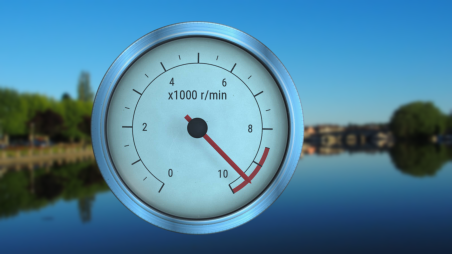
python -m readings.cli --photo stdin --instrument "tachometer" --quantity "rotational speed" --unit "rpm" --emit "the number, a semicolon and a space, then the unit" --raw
9500; rpm
